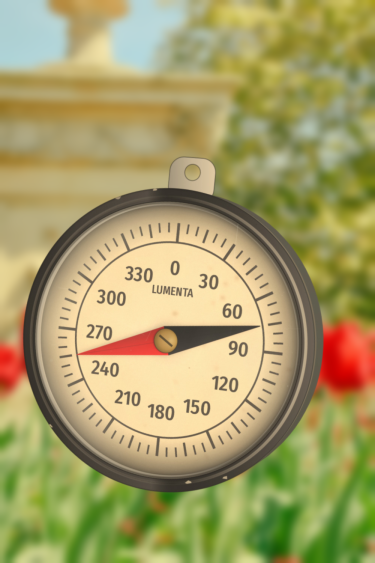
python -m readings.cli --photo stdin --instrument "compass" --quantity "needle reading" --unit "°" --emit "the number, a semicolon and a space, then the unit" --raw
255; °
